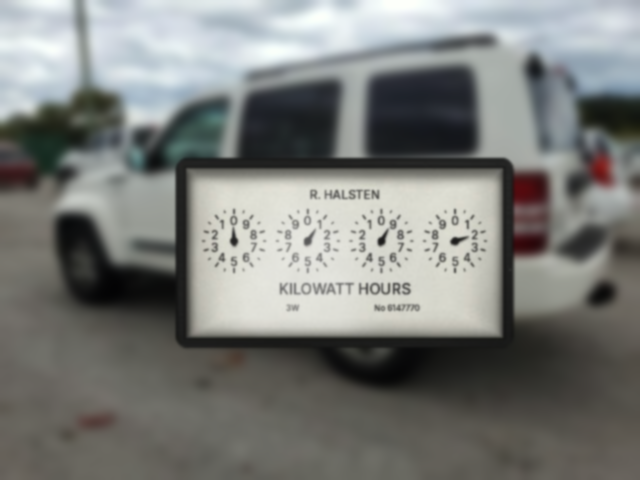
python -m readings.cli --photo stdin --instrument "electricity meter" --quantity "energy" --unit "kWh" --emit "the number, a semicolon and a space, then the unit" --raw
92; kWh
